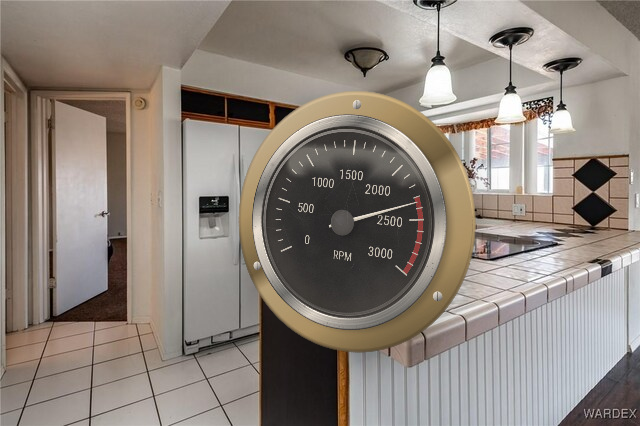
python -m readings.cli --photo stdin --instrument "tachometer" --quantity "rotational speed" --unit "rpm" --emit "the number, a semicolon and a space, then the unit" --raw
2350; rpm
